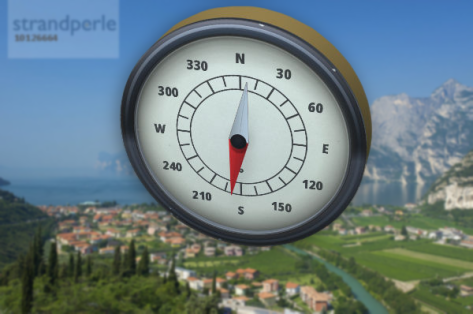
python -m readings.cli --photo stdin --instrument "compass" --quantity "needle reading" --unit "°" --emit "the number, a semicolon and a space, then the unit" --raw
187.5; °
